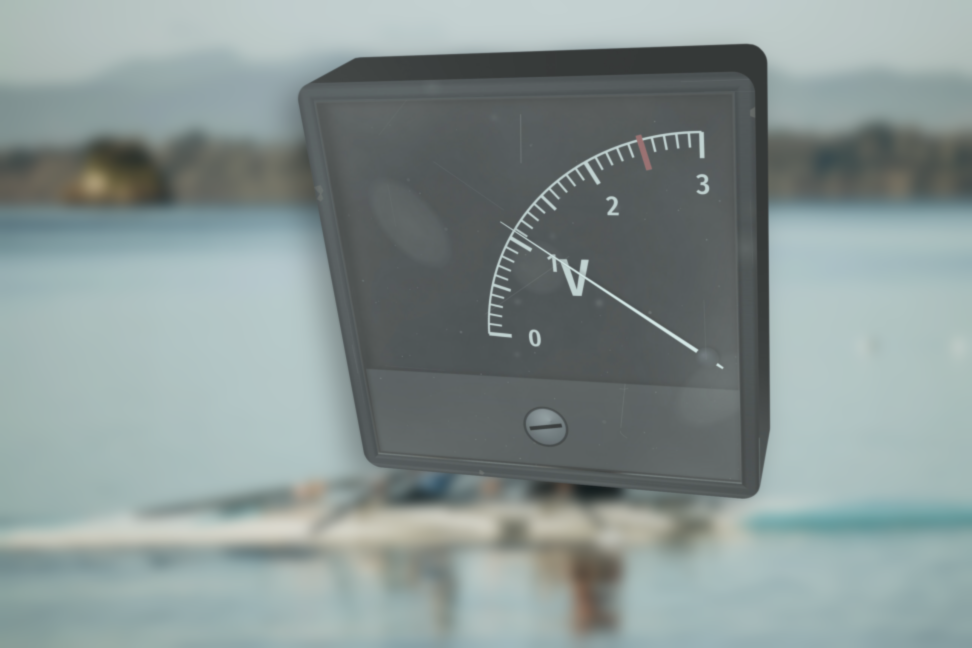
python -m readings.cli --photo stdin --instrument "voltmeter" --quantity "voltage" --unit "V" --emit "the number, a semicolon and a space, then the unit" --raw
1.1; V
